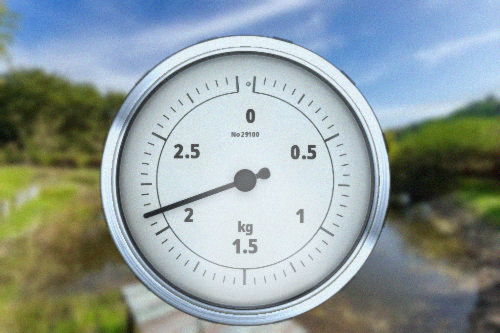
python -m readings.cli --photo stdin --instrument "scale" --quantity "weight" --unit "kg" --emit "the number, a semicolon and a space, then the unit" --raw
2.1; kg
